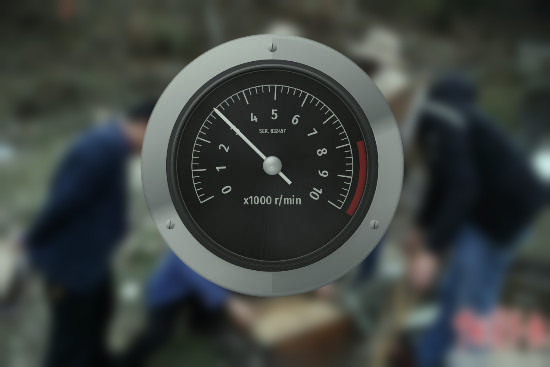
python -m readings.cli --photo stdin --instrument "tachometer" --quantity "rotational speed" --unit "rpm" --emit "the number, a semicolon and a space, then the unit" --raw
3000; rpm
